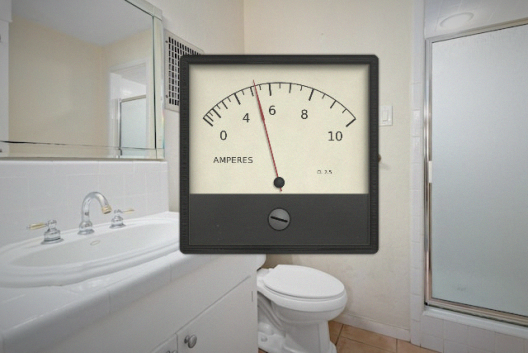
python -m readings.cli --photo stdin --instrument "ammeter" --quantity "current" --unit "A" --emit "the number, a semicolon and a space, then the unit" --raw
5.25; A
